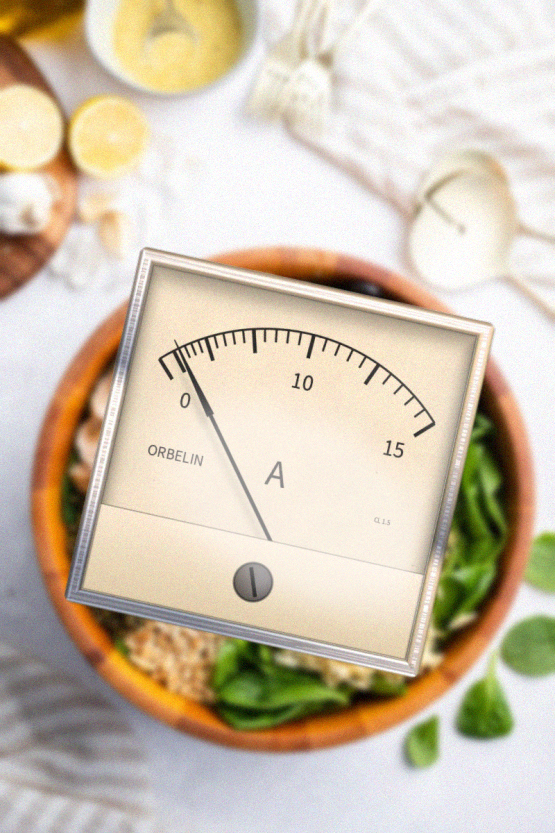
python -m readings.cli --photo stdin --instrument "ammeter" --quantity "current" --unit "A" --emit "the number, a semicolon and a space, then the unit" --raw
3; A
